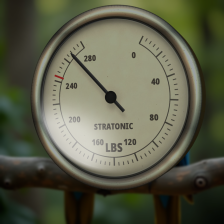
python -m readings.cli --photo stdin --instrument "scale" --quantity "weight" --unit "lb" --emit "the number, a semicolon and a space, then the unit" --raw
268; lb
